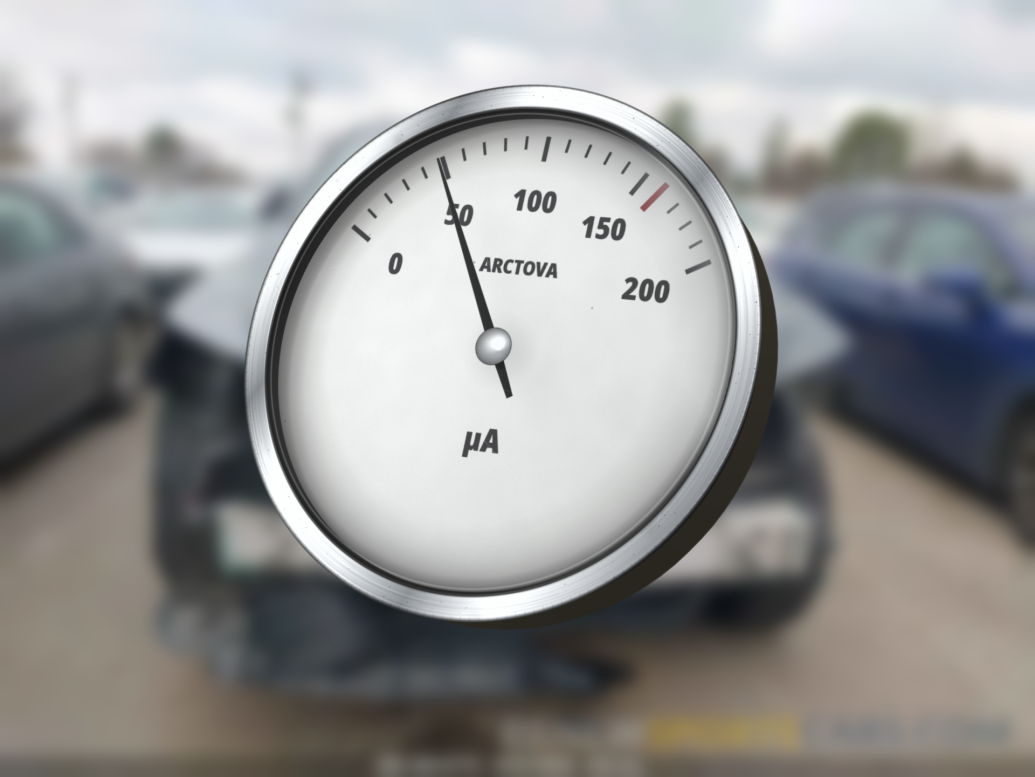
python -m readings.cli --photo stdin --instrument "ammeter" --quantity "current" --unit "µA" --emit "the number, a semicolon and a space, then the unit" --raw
50; µA
